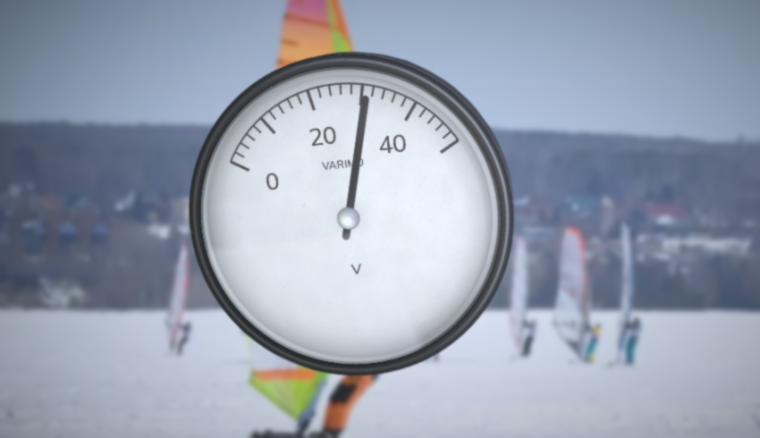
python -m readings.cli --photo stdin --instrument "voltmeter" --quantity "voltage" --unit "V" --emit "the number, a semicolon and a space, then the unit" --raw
31; V
